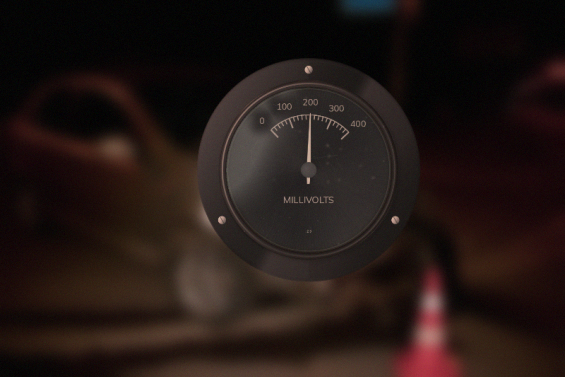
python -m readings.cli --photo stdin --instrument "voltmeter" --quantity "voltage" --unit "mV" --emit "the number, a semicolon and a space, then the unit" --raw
200; mV
